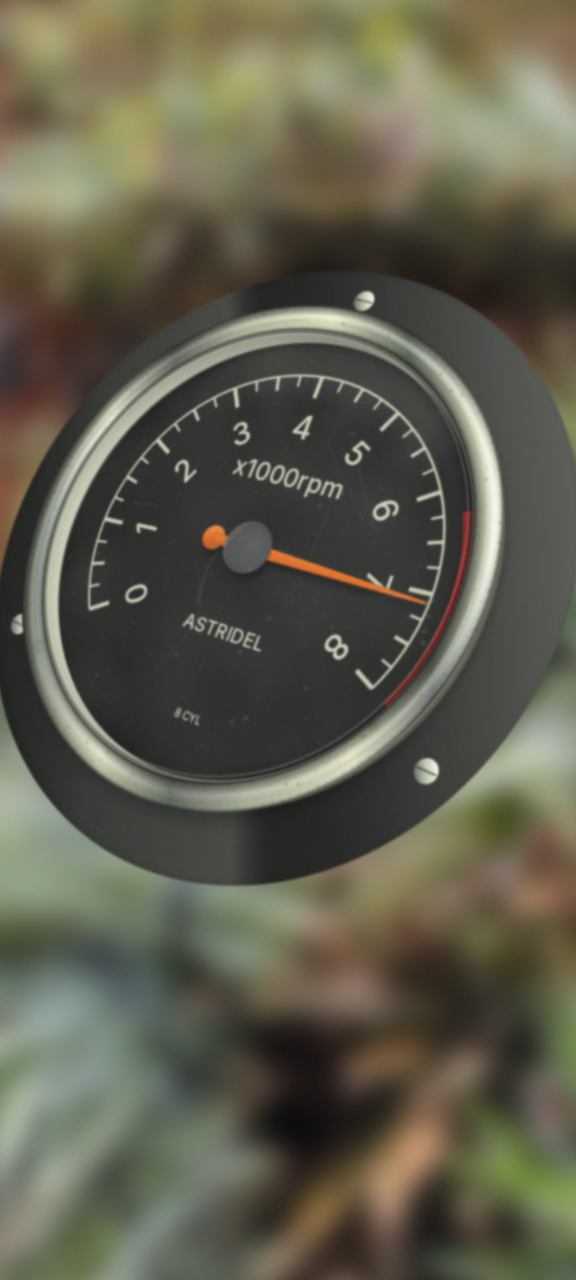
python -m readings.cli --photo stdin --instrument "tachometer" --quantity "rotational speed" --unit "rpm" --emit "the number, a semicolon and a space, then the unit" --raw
7125; rpm
